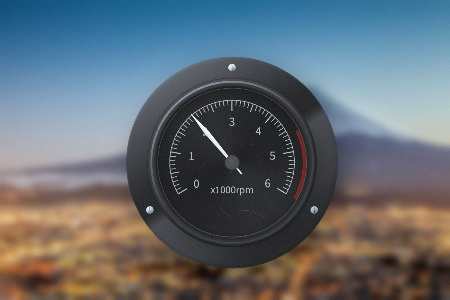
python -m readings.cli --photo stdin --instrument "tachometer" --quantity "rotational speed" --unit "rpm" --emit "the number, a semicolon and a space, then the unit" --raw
2000; rpm
